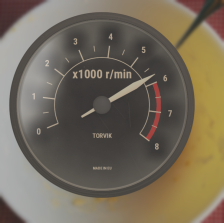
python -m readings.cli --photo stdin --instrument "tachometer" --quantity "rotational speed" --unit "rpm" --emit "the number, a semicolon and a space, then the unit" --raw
5750; rpm
